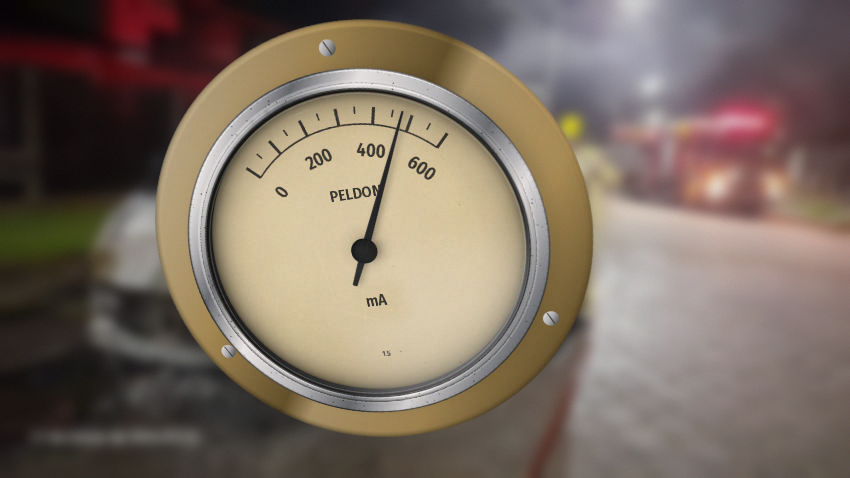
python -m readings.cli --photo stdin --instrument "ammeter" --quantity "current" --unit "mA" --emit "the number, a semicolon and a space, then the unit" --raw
475; mA
